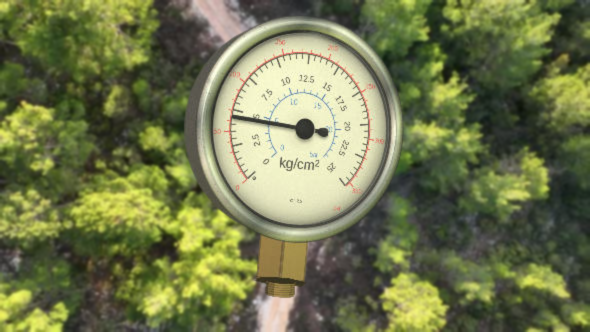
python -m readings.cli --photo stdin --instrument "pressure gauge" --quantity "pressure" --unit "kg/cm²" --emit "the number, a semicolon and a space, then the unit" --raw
4.5; kg/cm²
